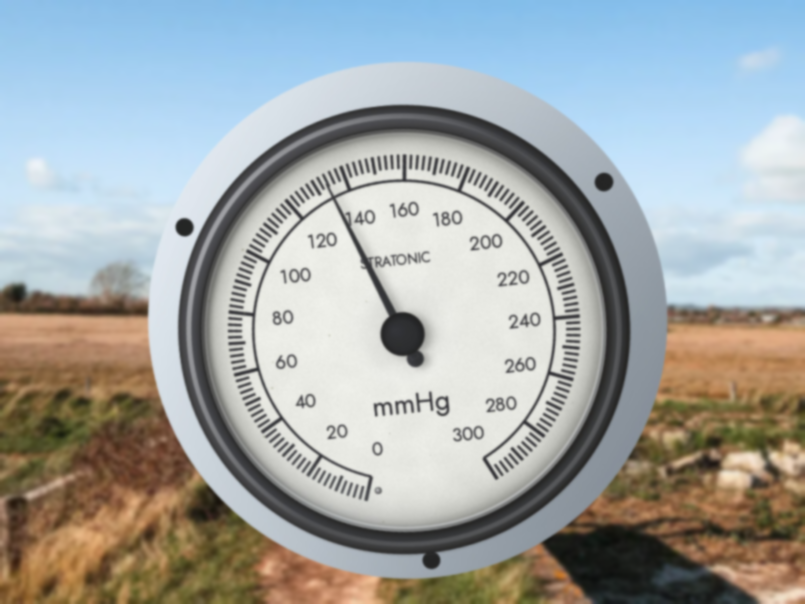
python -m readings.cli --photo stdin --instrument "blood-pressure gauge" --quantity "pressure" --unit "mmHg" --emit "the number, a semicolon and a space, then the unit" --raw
134; mmHg
